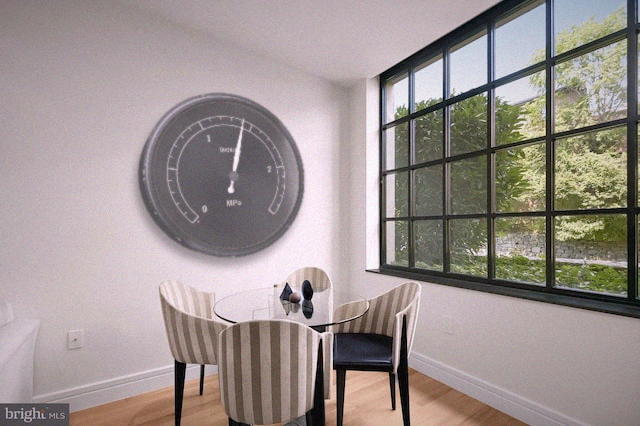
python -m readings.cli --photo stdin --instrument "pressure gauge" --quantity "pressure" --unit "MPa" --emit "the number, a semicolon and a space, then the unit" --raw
1.4; MPa
